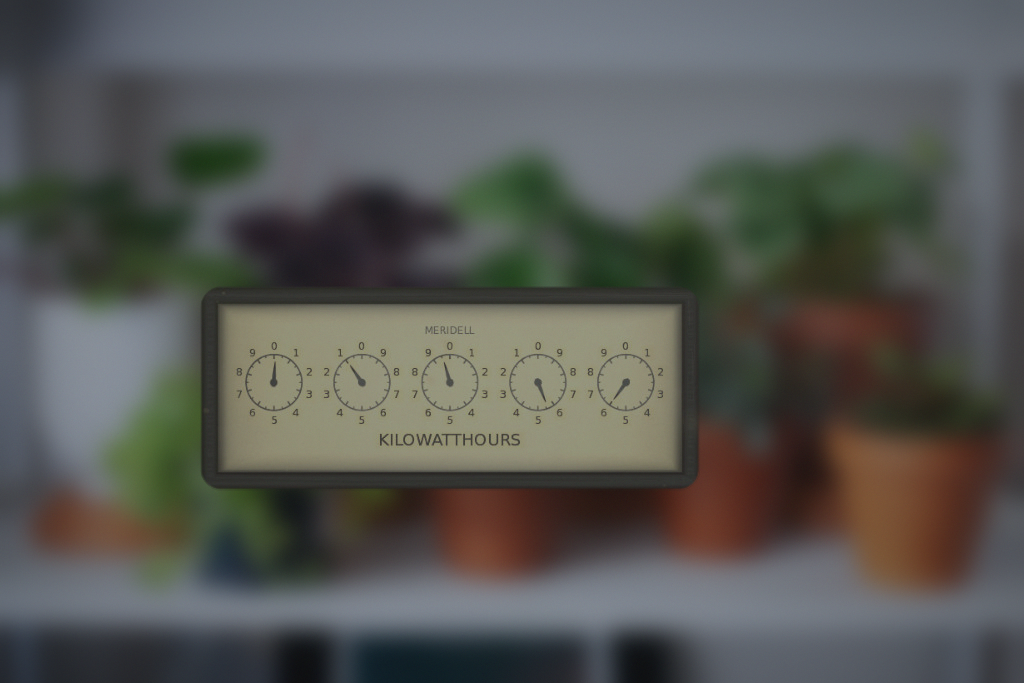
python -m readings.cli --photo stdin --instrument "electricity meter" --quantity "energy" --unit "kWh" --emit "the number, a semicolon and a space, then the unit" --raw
956; kWh
